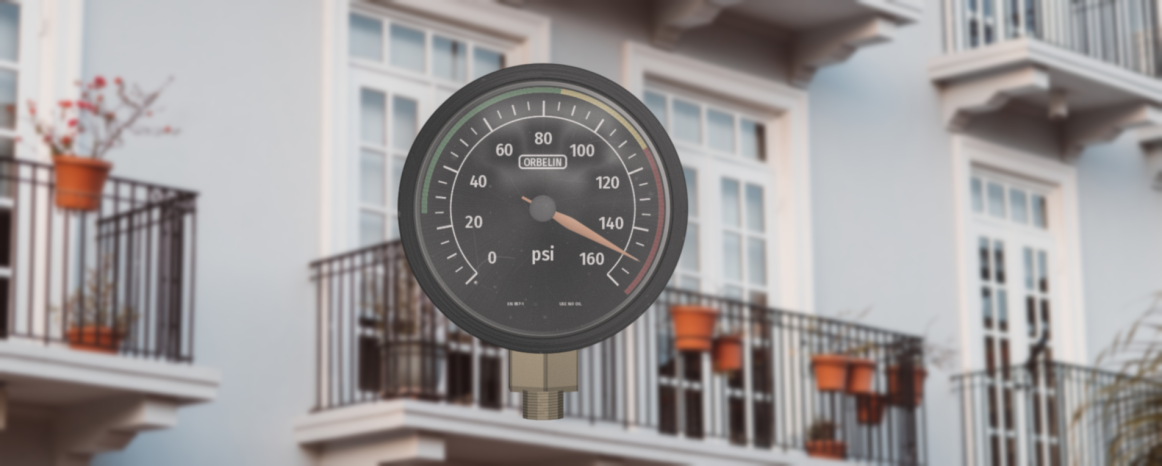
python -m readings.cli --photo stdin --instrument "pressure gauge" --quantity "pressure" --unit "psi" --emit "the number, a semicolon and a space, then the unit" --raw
150; psi
